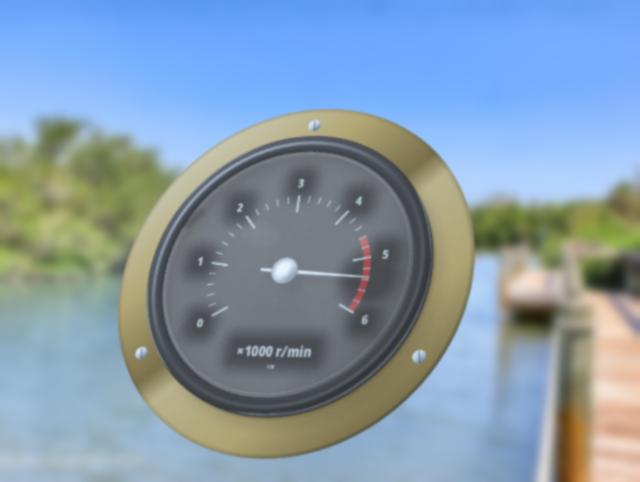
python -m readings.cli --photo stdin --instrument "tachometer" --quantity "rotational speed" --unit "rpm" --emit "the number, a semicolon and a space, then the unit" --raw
5400; rpm
